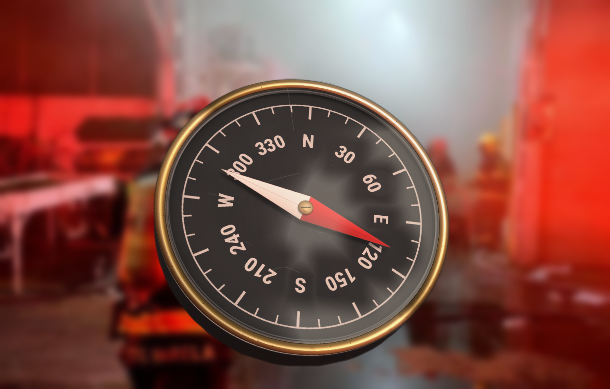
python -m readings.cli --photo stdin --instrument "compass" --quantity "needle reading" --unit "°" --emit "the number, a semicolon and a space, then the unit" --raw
110; °
